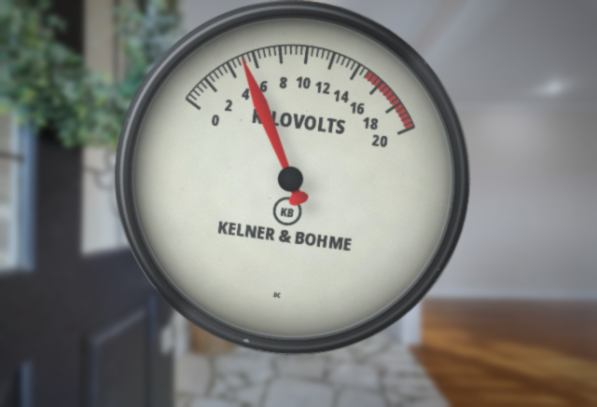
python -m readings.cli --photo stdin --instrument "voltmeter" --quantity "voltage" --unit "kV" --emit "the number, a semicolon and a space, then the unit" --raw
5.2; kV
